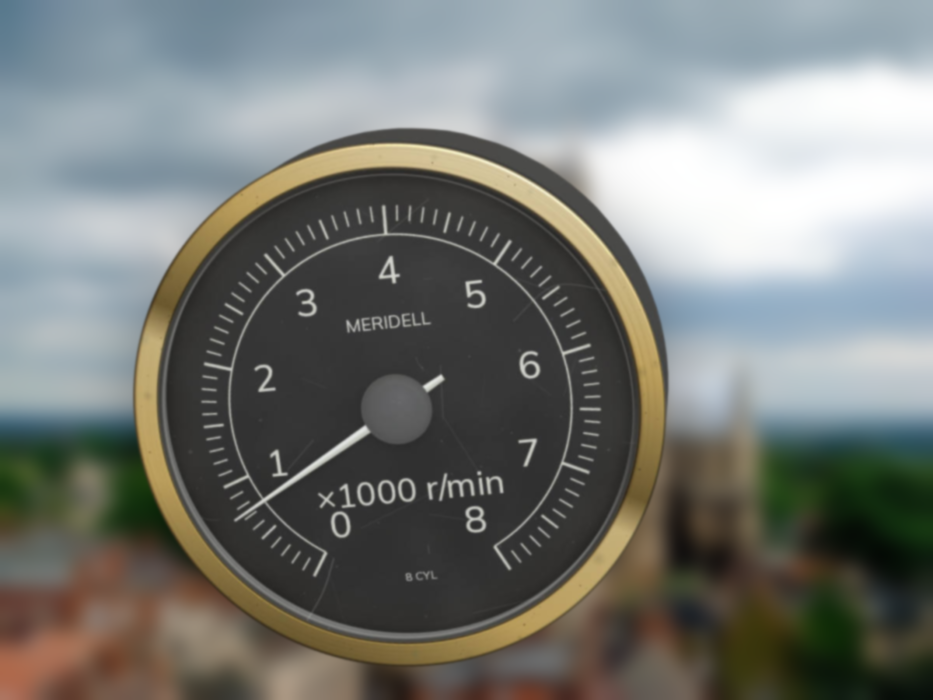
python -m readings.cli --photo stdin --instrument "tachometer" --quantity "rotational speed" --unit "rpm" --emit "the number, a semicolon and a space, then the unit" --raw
750; rpm
